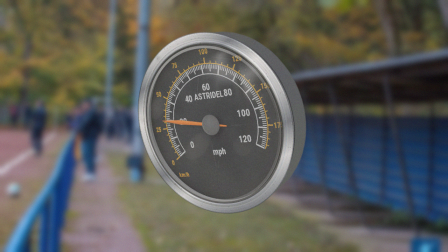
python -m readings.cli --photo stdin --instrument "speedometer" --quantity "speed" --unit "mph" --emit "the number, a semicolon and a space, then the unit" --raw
20; mph
